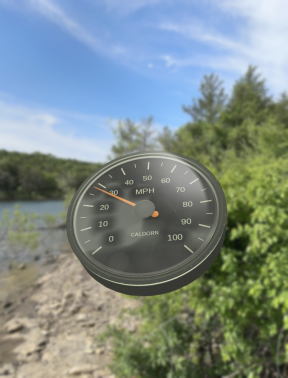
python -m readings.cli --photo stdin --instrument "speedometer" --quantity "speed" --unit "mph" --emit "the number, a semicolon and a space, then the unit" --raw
27.5; mph
